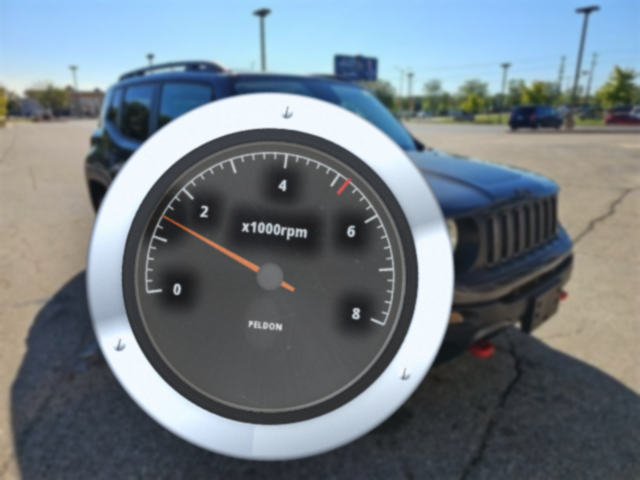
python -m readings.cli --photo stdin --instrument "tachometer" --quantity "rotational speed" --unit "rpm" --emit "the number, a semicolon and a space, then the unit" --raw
1400; rpm
